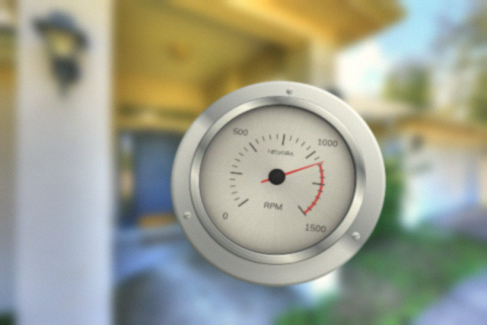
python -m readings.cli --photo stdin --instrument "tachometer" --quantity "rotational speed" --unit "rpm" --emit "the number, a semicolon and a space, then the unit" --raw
1100; rpm
